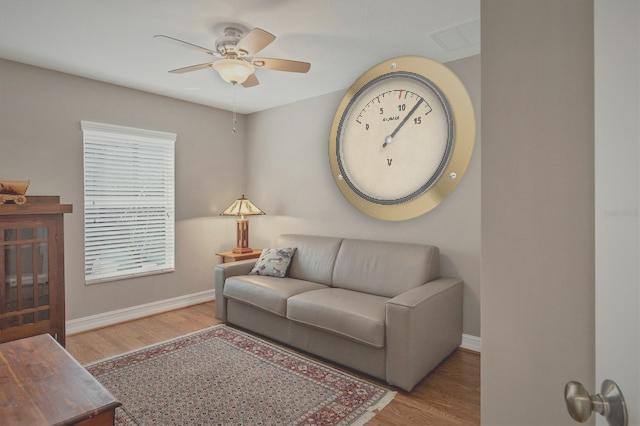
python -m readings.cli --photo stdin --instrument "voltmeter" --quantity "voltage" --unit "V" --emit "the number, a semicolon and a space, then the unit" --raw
13; V
